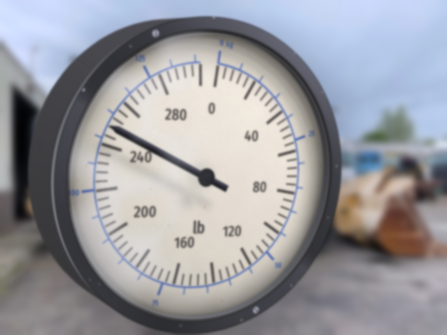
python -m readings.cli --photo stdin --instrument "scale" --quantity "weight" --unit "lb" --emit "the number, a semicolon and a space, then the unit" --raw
248; lb
